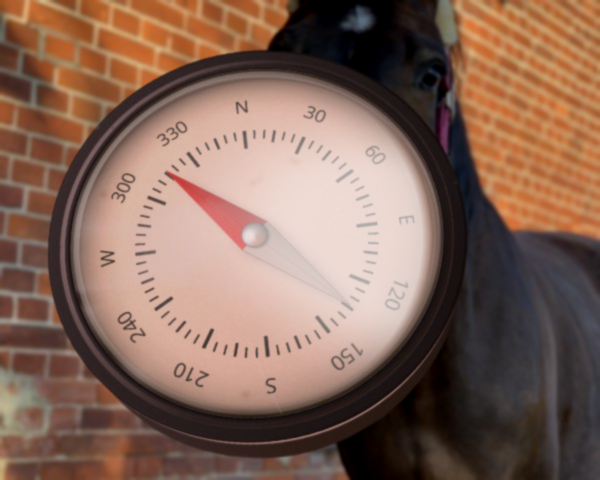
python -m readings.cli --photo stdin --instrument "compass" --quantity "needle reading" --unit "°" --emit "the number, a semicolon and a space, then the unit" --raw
315; °
